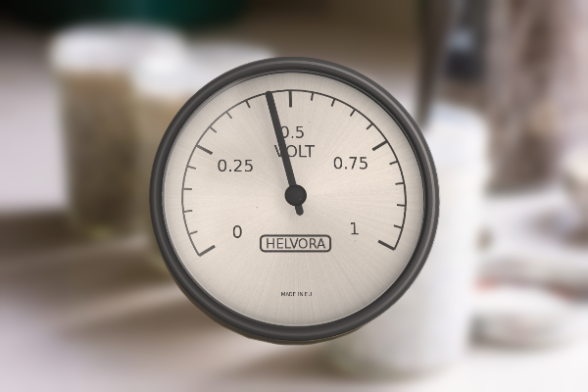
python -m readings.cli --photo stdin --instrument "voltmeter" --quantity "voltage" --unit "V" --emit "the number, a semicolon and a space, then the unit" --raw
0.45; V
